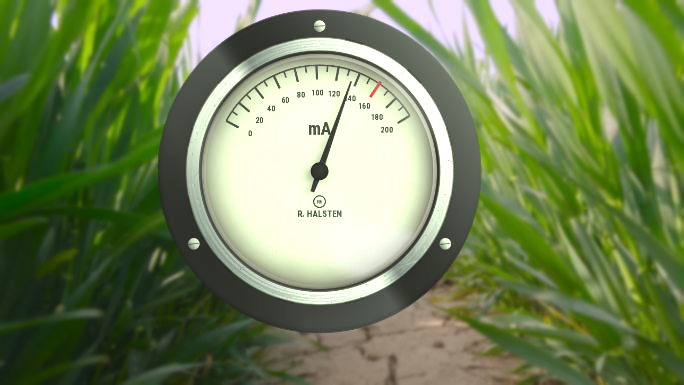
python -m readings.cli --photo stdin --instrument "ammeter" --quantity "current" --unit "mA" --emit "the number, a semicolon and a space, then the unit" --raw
135; mA
